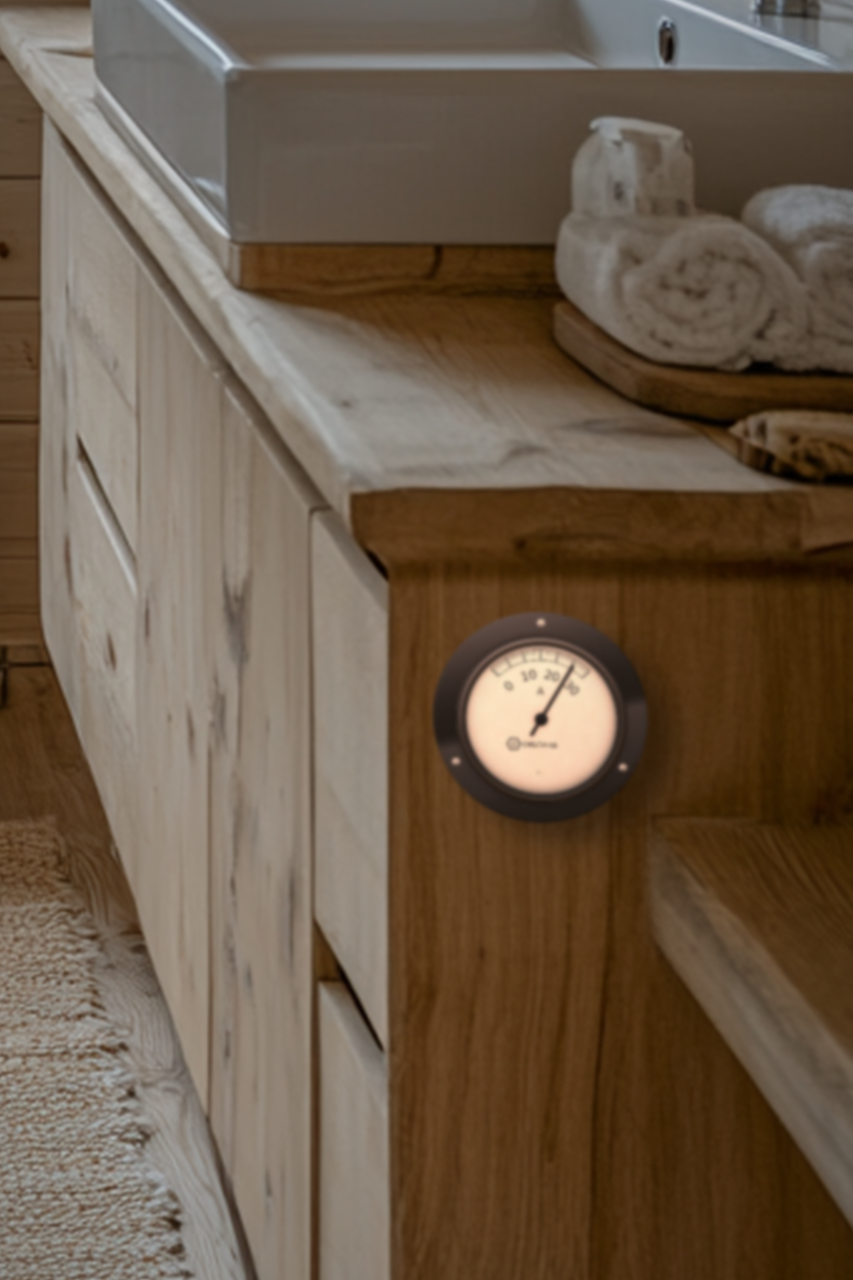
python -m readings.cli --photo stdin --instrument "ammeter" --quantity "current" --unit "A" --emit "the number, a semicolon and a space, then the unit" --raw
25; A
